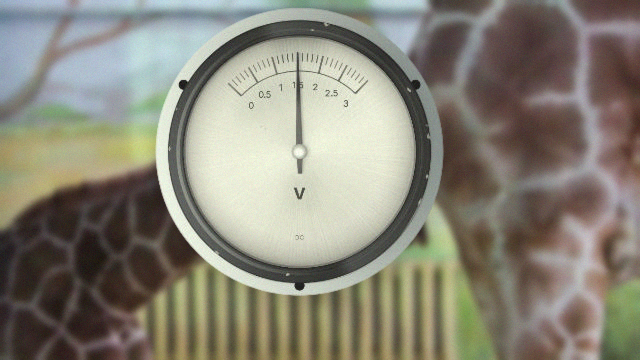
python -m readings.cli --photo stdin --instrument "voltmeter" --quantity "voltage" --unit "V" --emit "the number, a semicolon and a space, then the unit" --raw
1.5; V
